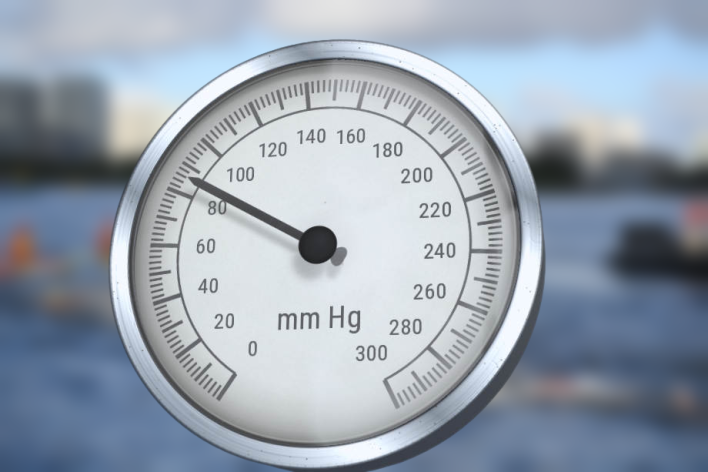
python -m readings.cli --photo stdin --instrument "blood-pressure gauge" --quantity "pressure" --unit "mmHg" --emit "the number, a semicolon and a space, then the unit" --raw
86; mmHg
